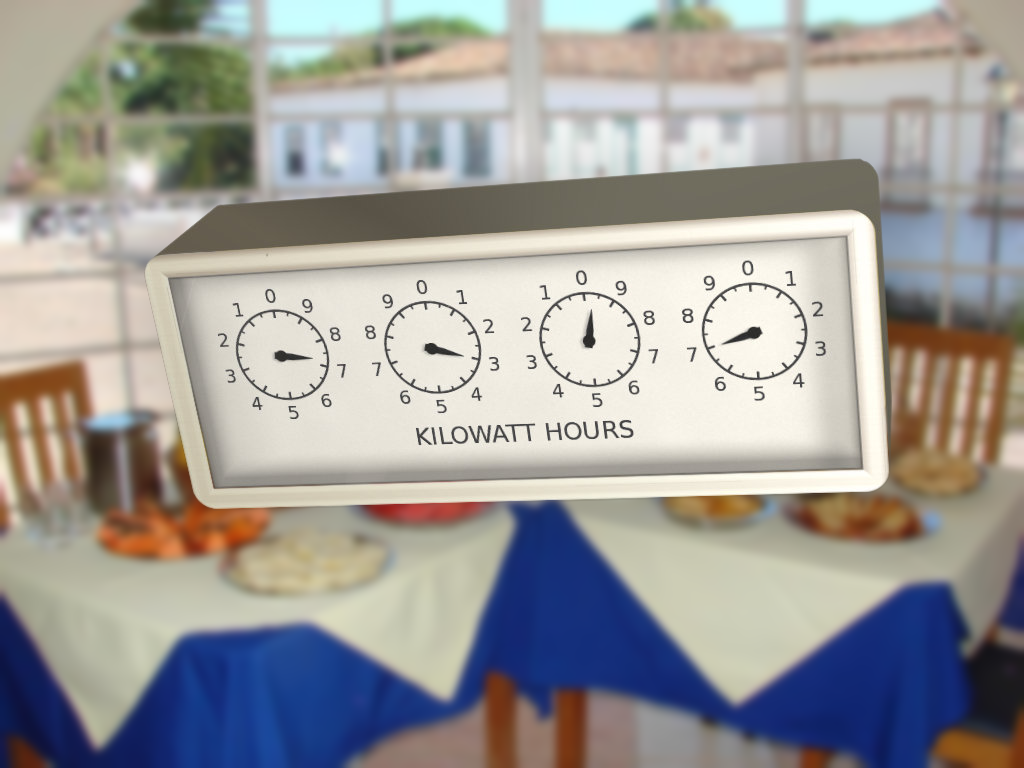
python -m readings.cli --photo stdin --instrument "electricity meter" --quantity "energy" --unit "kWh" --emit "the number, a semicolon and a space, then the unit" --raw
7297; kWh
